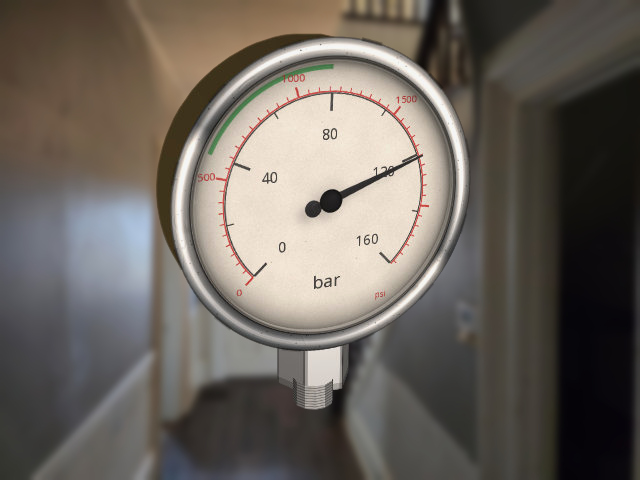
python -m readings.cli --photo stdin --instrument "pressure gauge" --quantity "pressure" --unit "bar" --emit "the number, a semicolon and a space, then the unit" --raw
120; bar
